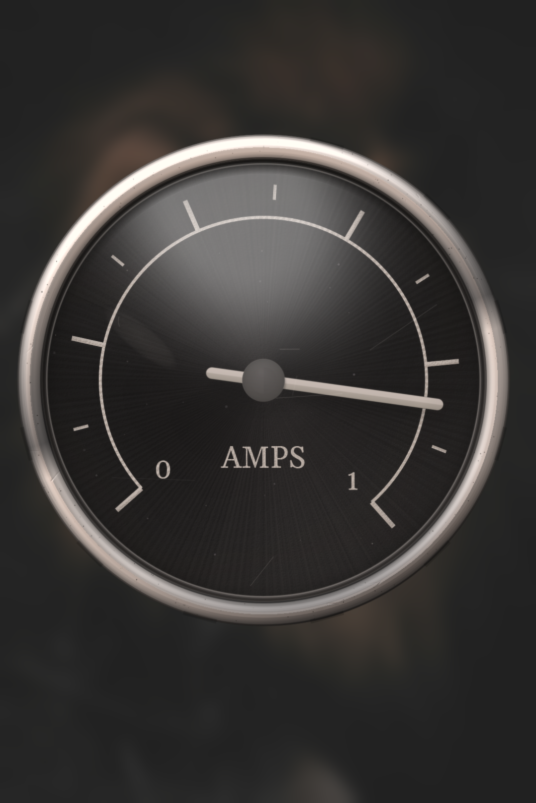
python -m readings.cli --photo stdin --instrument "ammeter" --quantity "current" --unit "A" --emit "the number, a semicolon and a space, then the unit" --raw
0.85; A
